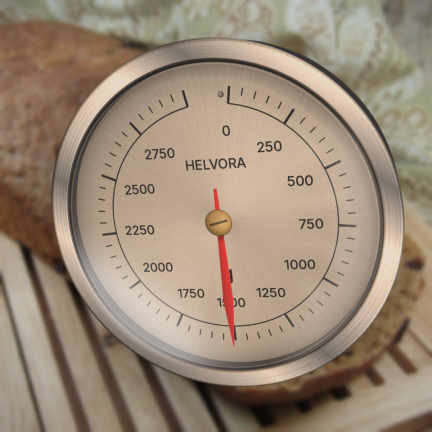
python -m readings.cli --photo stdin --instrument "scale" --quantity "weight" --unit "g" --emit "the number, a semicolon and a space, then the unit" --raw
1500; g
